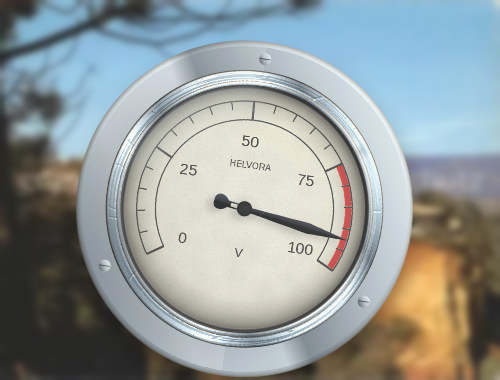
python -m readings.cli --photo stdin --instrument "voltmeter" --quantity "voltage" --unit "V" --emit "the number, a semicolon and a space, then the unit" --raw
92.5; V
